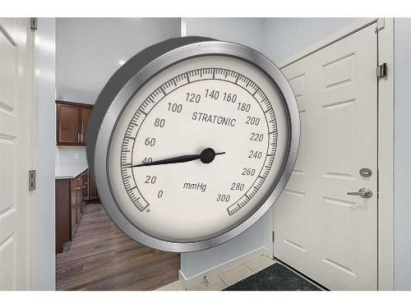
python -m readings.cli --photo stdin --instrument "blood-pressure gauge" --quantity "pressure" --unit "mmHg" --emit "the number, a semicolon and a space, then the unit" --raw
40; mmHg
